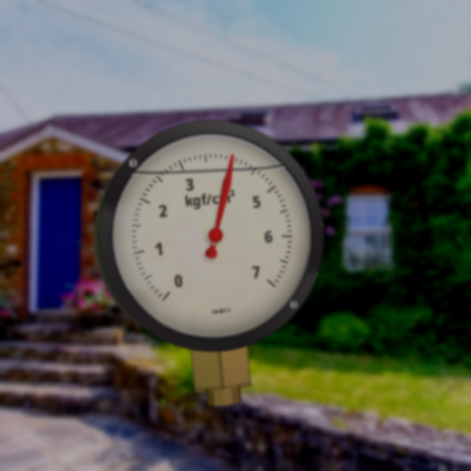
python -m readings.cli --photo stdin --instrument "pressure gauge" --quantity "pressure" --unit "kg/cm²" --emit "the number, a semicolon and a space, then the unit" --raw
4; kg/cm²
